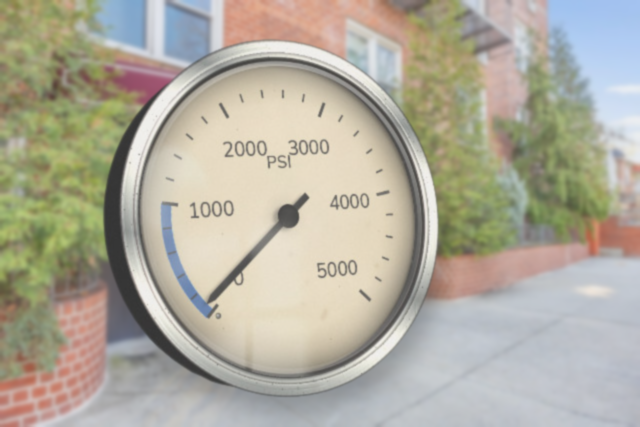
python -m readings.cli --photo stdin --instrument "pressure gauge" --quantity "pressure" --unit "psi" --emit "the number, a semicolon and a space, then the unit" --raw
100; psi
